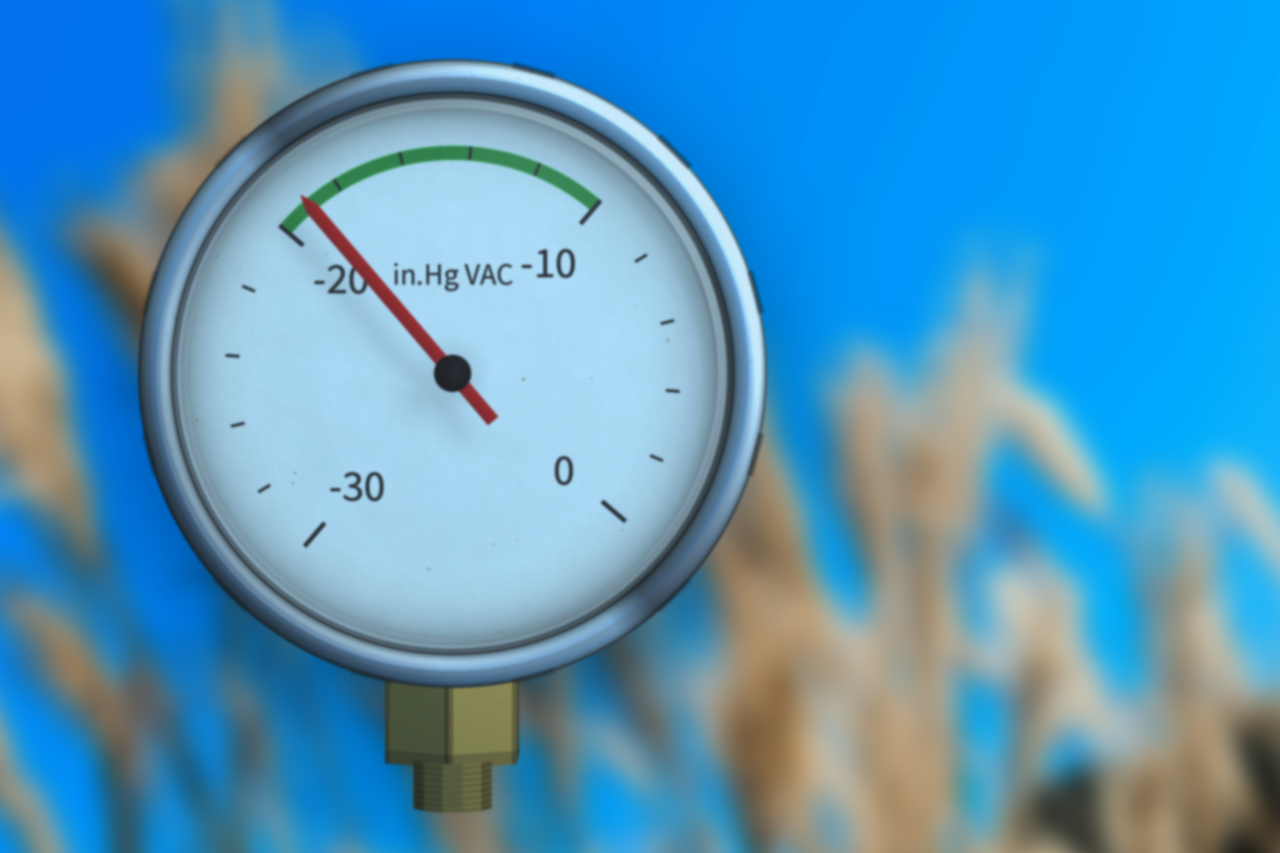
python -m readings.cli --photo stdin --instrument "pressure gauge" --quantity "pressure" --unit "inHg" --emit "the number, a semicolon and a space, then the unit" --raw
-19; inHg
